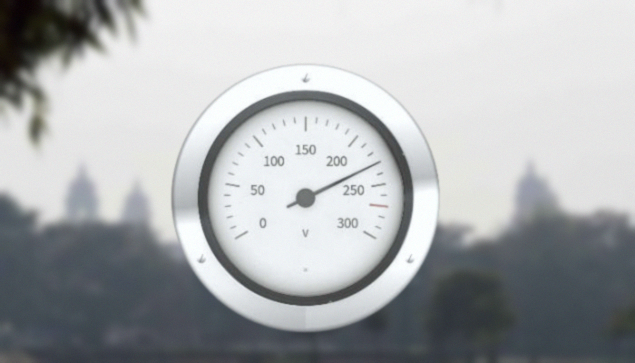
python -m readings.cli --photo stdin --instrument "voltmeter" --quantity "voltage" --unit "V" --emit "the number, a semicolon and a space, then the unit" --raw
230; V
